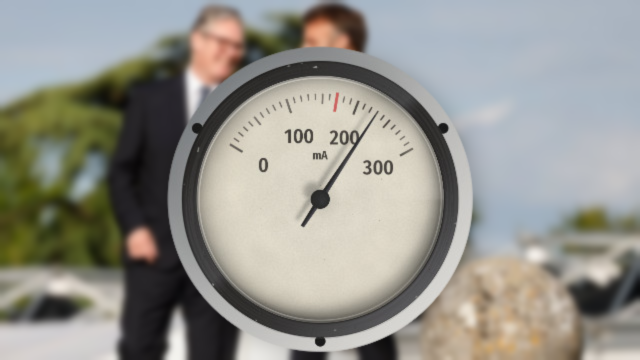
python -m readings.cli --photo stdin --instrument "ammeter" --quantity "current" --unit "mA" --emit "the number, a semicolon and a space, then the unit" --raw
230; mA
